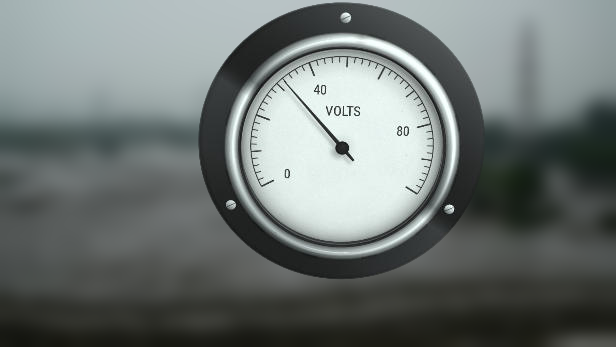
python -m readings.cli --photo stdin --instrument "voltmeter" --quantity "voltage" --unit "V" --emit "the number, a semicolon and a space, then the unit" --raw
32; V
